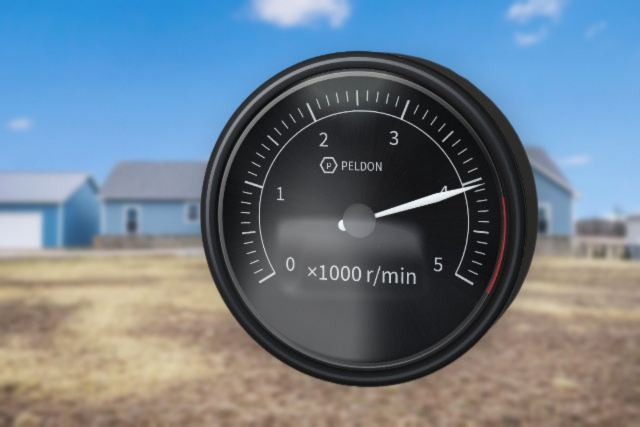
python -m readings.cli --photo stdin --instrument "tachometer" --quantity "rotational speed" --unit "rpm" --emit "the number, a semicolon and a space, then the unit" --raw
4050; rpm
